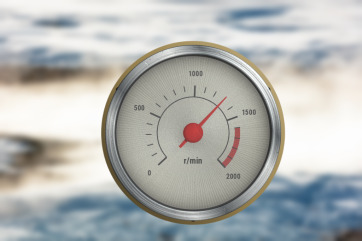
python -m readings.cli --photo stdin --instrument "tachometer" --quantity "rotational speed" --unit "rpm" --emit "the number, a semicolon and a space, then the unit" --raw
1300; rpm
